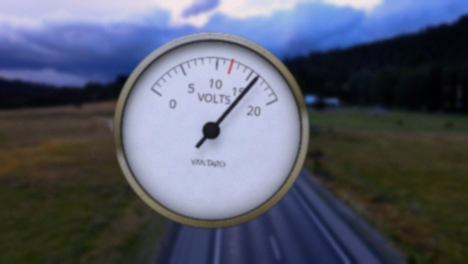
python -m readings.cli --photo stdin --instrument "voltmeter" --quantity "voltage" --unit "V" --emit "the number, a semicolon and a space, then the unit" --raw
16; V
